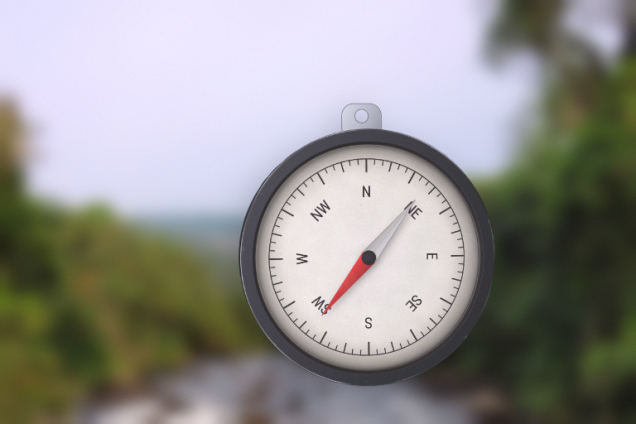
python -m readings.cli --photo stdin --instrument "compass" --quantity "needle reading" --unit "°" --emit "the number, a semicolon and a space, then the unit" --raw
220; °
